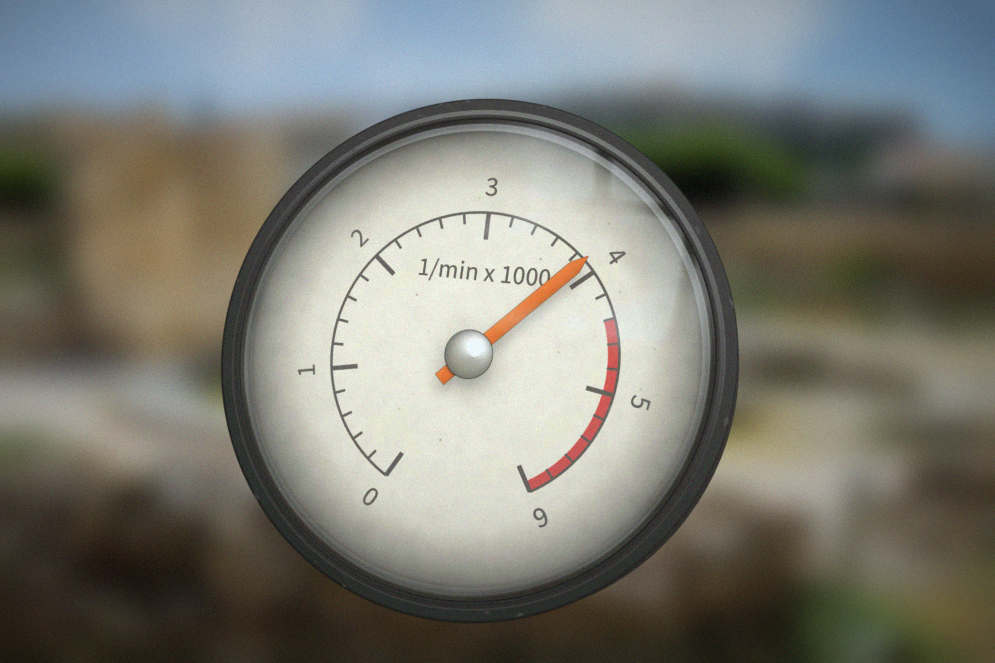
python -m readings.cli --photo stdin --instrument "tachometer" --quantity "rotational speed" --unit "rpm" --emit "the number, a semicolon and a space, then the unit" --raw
3900; rpm
